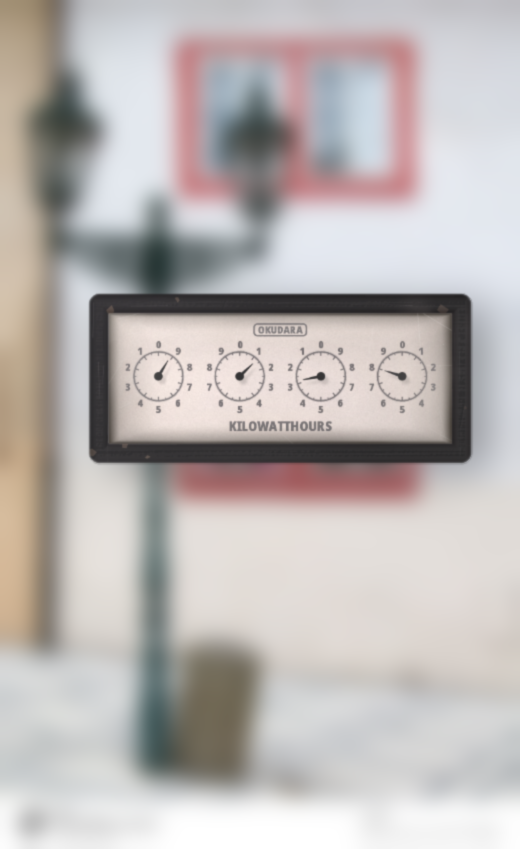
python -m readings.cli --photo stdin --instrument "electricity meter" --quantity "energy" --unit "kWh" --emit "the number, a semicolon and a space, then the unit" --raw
9128; kWh
